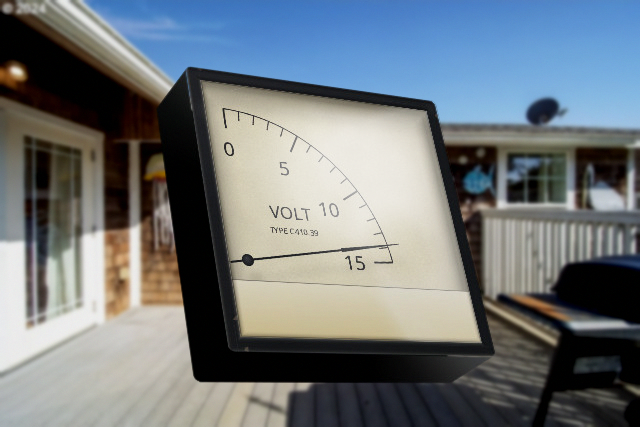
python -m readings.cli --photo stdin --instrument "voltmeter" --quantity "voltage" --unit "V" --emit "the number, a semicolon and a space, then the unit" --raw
14; V
